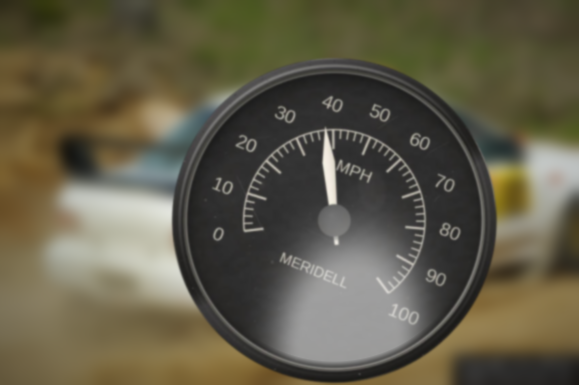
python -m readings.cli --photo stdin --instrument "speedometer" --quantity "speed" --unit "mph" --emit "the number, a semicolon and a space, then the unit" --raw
38; mph
